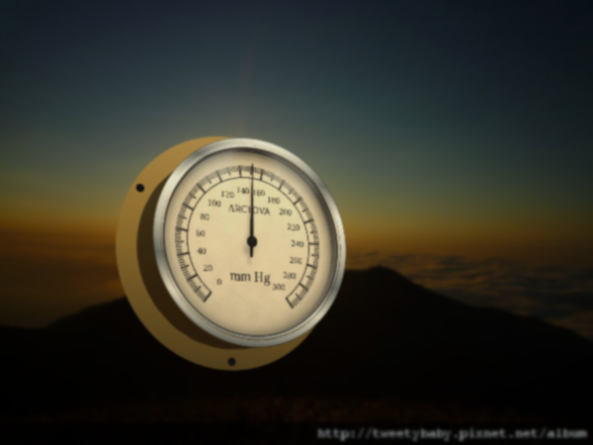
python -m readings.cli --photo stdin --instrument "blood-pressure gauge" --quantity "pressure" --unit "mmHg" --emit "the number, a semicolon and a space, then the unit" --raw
150; mmHg
